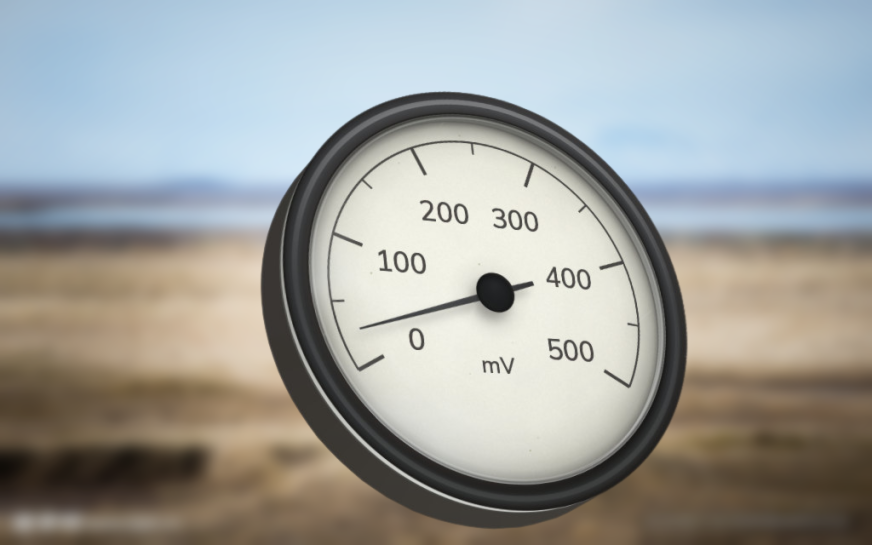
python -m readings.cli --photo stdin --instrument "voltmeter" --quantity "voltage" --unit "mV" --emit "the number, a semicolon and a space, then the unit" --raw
25; mV
